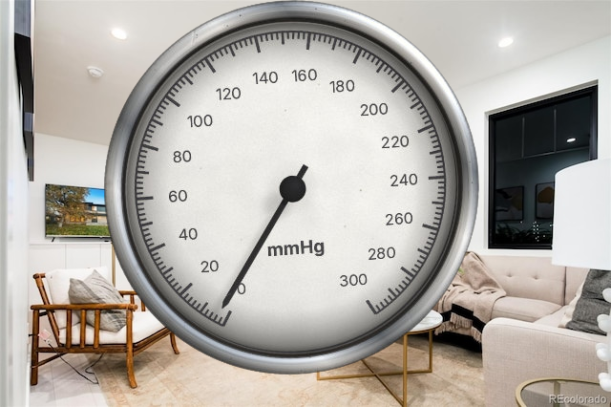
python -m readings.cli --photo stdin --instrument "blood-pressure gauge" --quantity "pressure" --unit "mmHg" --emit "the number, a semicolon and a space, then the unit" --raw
4; mmHg
